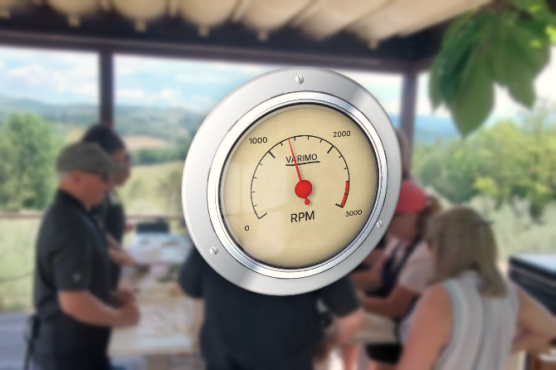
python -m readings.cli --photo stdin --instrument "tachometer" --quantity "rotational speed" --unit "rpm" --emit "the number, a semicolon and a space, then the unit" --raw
1300; rpm
